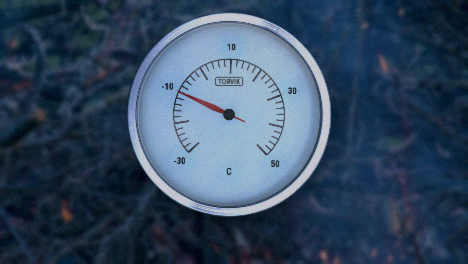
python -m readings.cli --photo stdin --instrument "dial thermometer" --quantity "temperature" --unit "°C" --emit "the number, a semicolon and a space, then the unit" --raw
-10; °C
